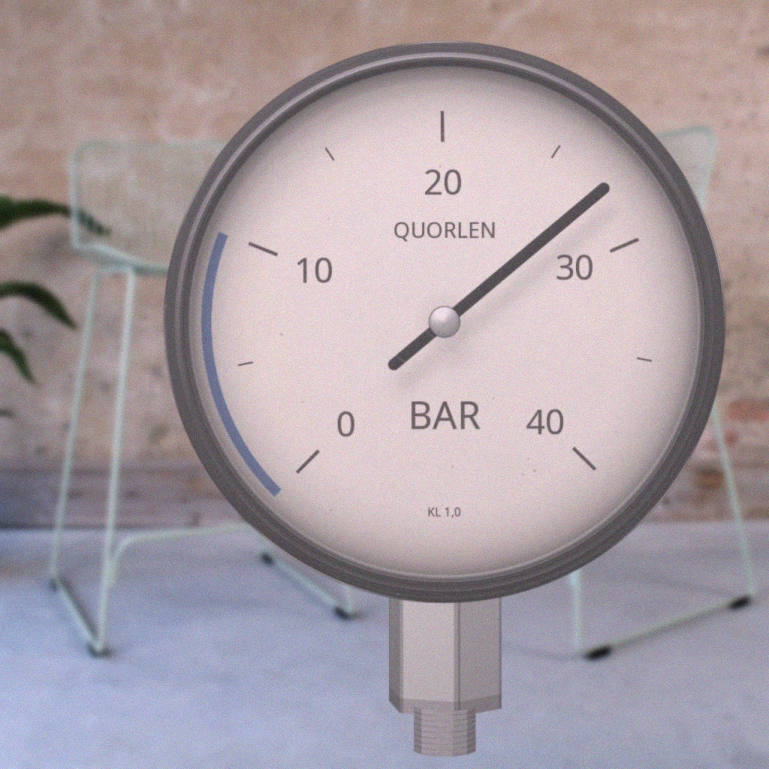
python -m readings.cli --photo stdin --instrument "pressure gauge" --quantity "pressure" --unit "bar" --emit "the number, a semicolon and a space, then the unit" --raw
27.5; bar
